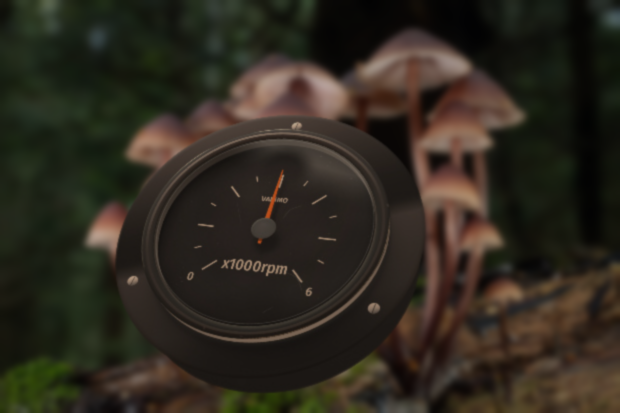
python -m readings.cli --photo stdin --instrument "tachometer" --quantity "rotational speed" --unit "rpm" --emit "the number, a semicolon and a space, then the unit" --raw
3000; rpm
